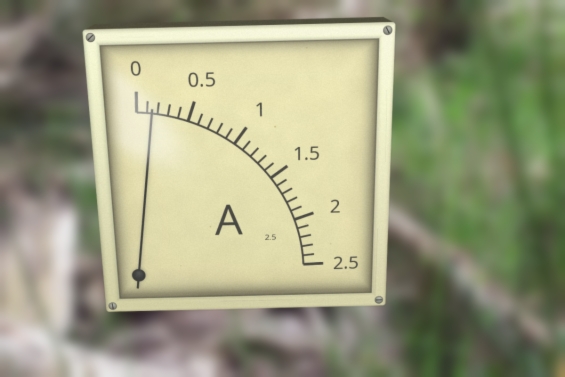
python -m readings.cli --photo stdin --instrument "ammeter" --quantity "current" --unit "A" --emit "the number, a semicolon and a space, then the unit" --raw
0.15; A
